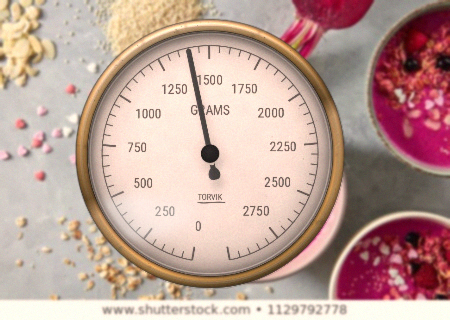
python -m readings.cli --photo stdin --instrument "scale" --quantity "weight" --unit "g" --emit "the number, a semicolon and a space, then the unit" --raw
1400; g
